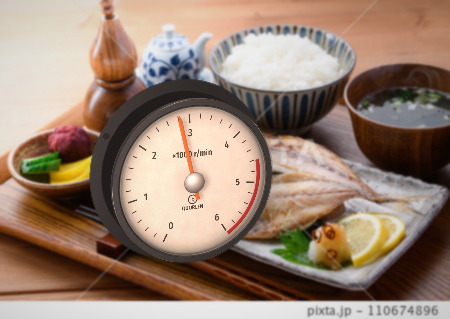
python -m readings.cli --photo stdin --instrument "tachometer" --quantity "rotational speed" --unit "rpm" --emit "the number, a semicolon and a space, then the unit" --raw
2800; rpm
